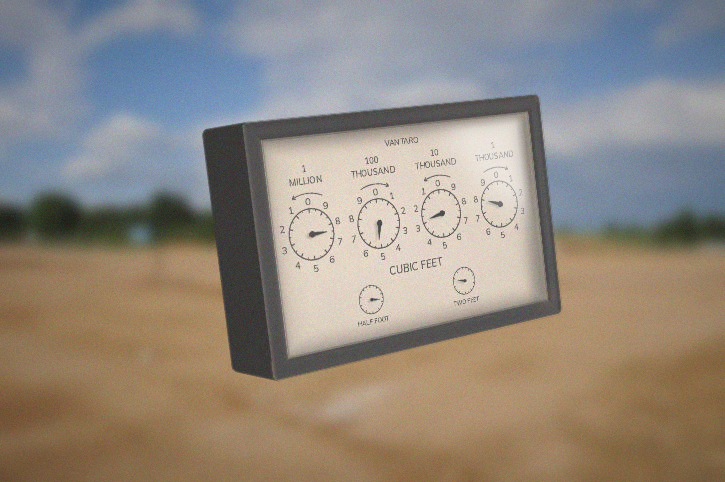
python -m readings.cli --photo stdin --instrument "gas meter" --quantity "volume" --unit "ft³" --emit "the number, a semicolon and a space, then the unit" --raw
752800; ft³
